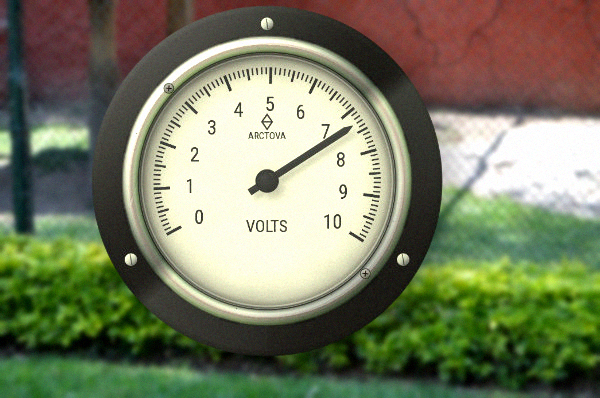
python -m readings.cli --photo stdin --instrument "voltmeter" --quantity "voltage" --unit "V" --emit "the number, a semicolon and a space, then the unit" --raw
7.3; V
